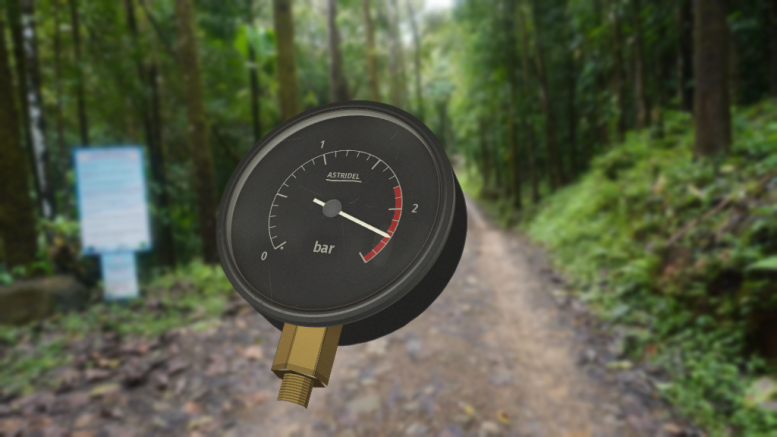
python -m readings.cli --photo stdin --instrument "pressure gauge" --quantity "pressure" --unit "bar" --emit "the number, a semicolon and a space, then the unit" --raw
2.25; bar
